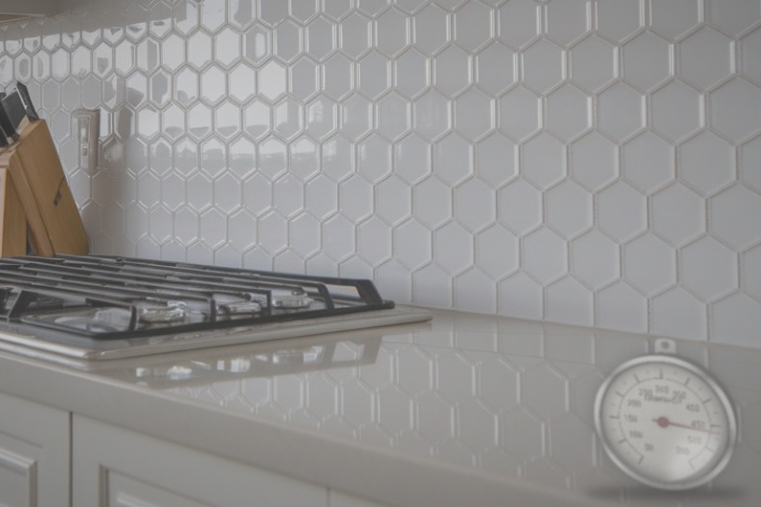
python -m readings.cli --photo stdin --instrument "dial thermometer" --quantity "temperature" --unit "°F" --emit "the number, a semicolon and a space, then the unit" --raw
462.5; °F
